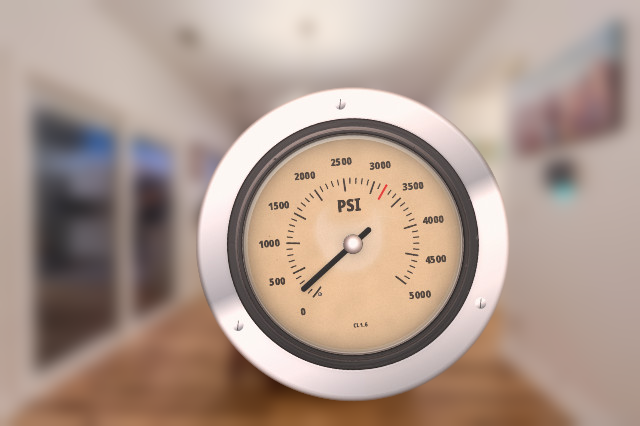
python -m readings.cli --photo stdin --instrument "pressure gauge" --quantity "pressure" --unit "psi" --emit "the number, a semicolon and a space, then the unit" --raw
200; psi
